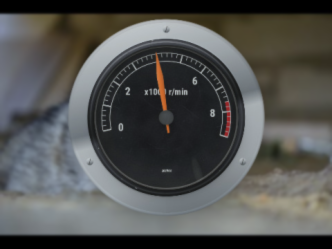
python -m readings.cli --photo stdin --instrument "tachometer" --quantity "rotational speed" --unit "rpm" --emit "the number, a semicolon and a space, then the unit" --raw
4000; rpm
